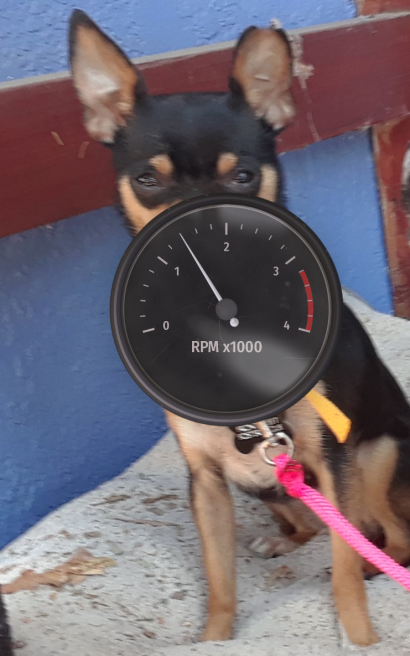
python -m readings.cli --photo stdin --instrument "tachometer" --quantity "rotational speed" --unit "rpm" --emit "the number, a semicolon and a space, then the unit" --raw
1400; rpm
